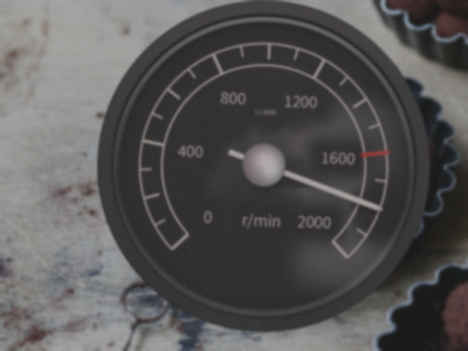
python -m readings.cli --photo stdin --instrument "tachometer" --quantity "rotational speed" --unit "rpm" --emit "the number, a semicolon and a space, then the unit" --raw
1800; rpm
